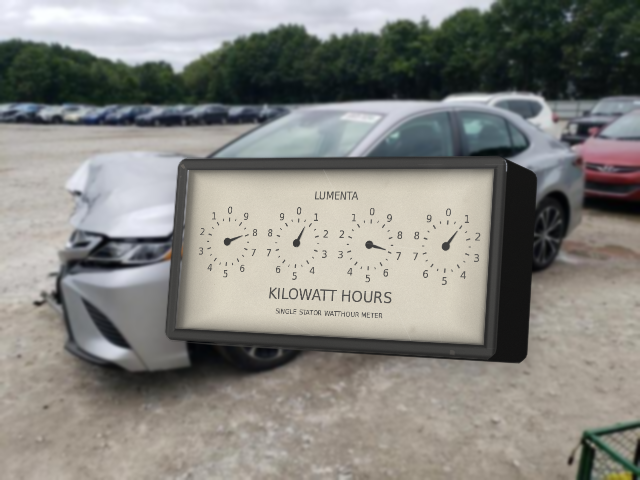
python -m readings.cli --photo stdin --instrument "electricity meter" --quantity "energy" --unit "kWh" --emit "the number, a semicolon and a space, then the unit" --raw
8071; kWh
